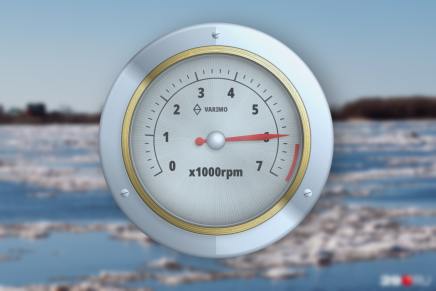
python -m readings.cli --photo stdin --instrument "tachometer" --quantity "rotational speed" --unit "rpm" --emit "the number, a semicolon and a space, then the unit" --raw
6000; rpm
